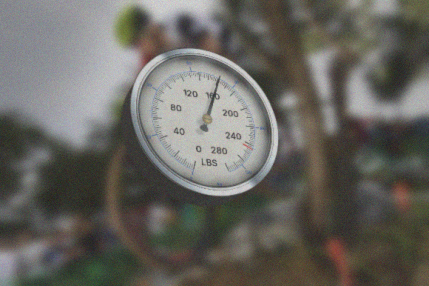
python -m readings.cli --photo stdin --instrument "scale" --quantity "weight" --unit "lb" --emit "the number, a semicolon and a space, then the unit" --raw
160; lb
